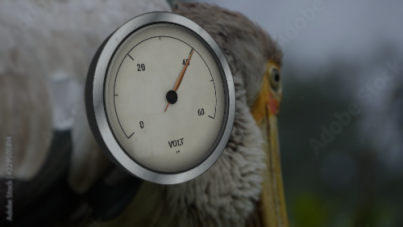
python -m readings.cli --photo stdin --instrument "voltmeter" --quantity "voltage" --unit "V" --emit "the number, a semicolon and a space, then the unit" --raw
40; V
